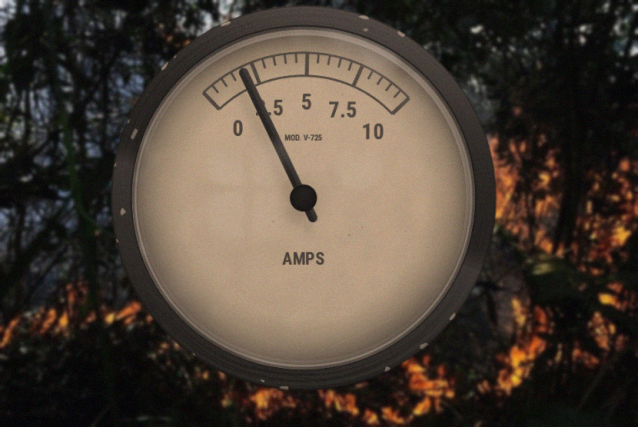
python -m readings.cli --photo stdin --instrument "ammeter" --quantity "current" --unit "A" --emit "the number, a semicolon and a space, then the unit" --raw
2; A
